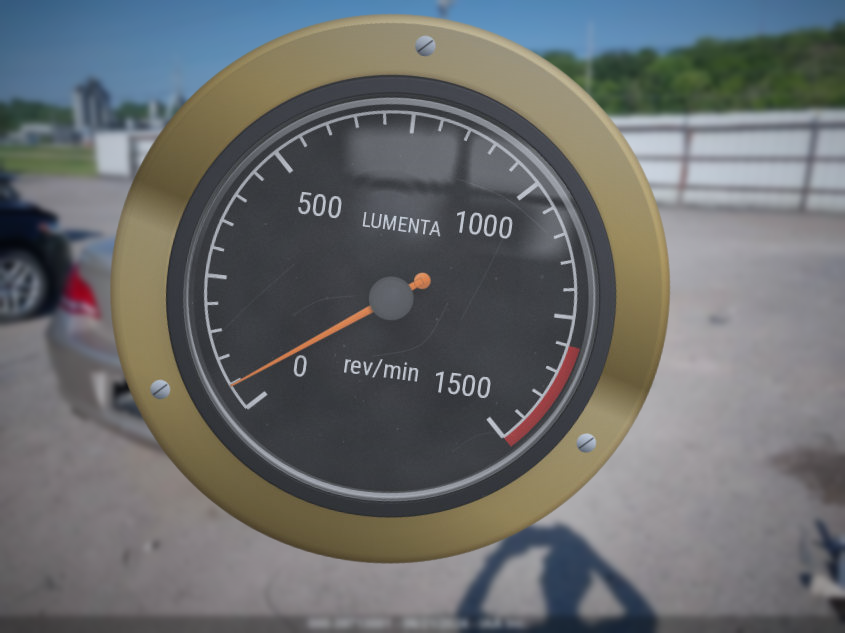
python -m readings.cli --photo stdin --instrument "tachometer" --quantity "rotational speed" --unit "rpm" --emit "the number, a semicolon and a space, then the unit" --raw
50; rpm
